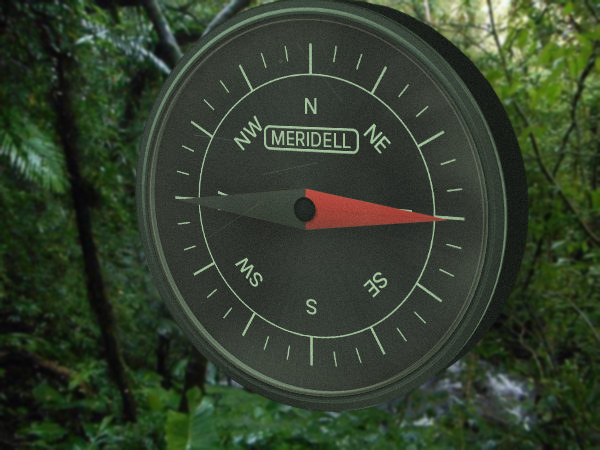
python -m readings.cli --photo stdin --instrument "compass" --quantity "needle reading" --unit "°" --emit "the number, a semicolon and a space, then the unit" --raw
90; °
